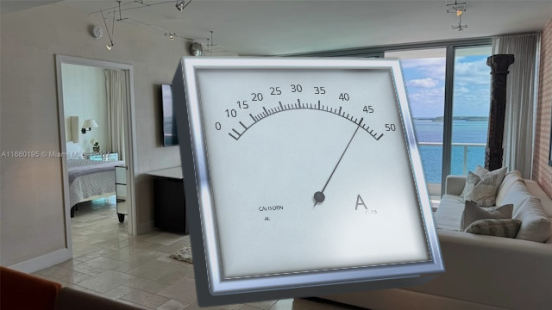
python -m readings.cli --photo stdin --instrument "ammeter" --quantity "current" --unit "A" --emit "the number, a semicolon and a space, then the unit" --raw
45; A
